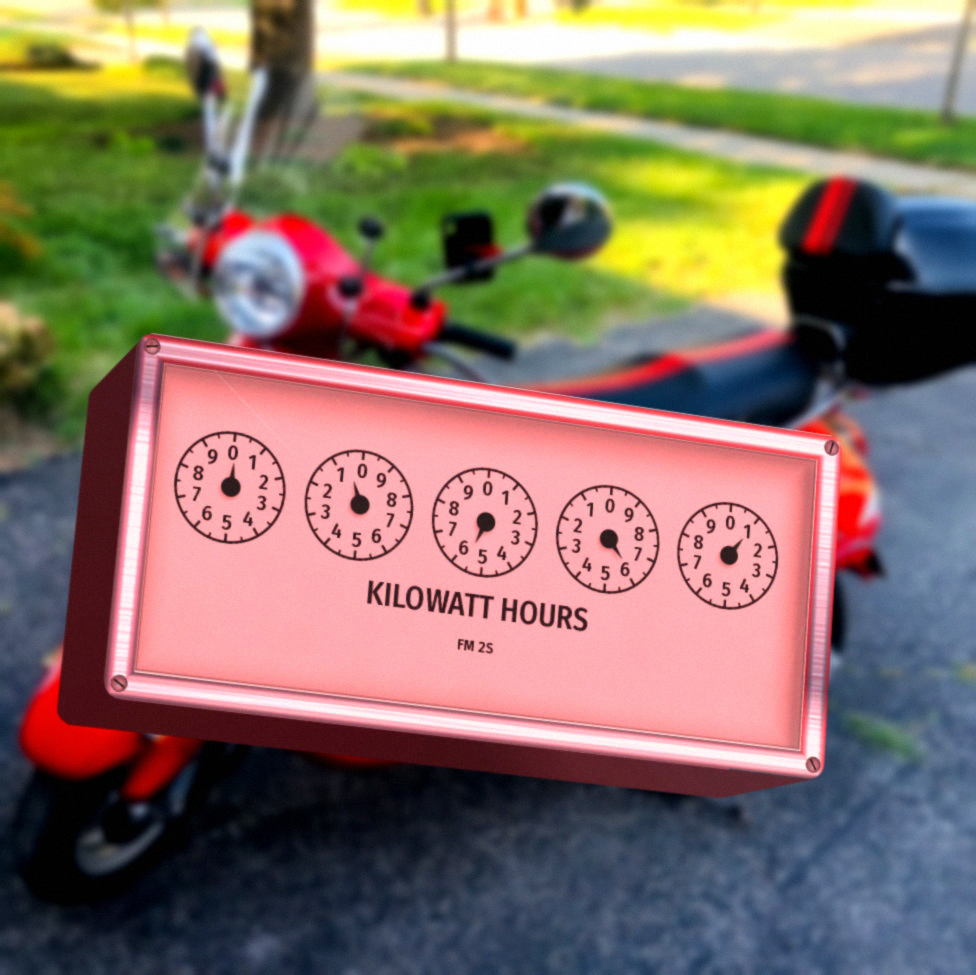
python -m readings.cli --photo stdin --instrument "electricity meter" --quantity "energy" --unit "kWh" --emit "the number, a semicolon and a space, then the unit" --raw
561; kWh
